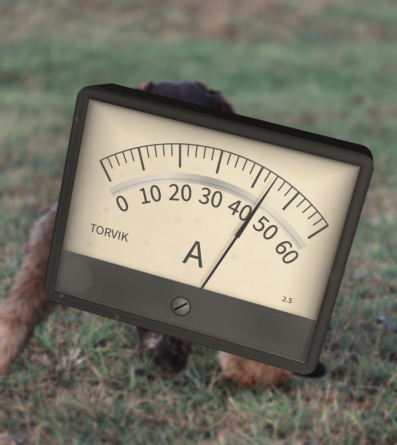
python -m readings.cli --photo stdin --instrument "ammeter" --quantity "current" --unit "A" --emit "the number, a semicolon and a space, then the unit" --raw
44; A
